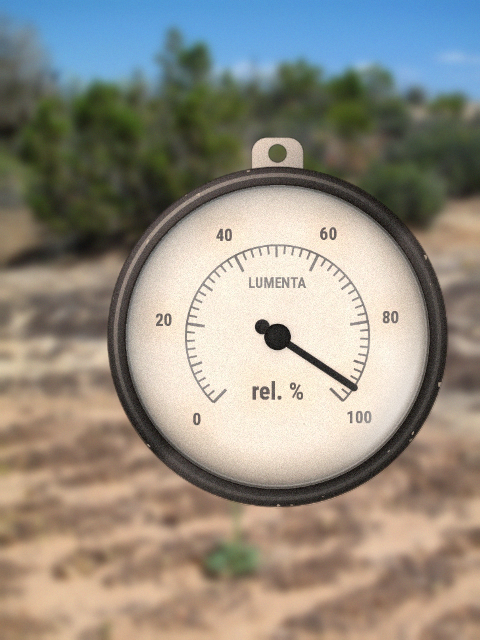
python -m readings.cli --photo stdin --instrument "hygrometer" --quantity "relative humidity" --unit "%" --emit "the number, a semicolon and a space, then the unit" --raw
96; %
